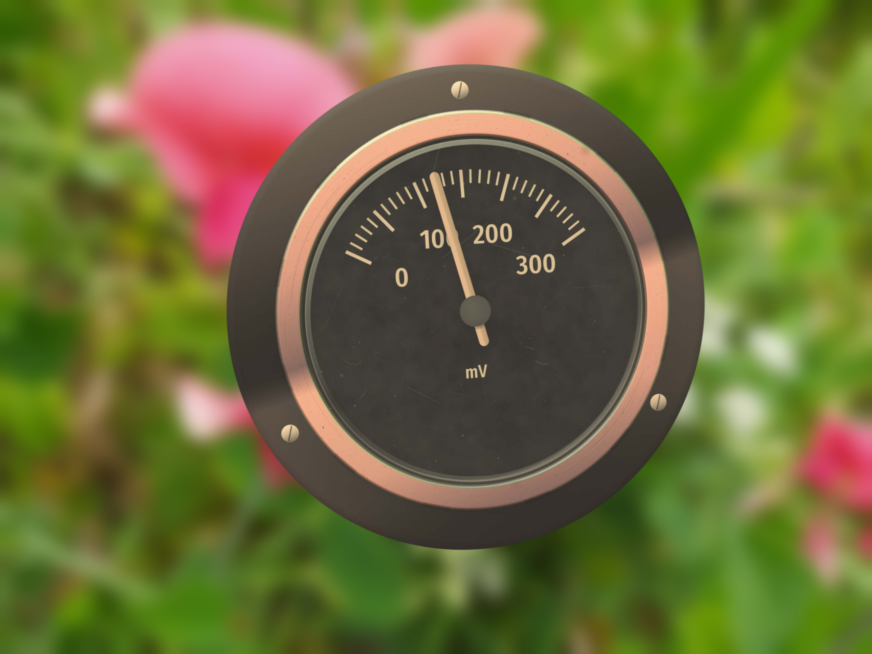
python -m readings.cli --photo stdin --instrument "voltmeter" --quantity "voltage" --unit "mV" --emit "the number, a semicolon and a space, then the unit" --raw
120; mV
